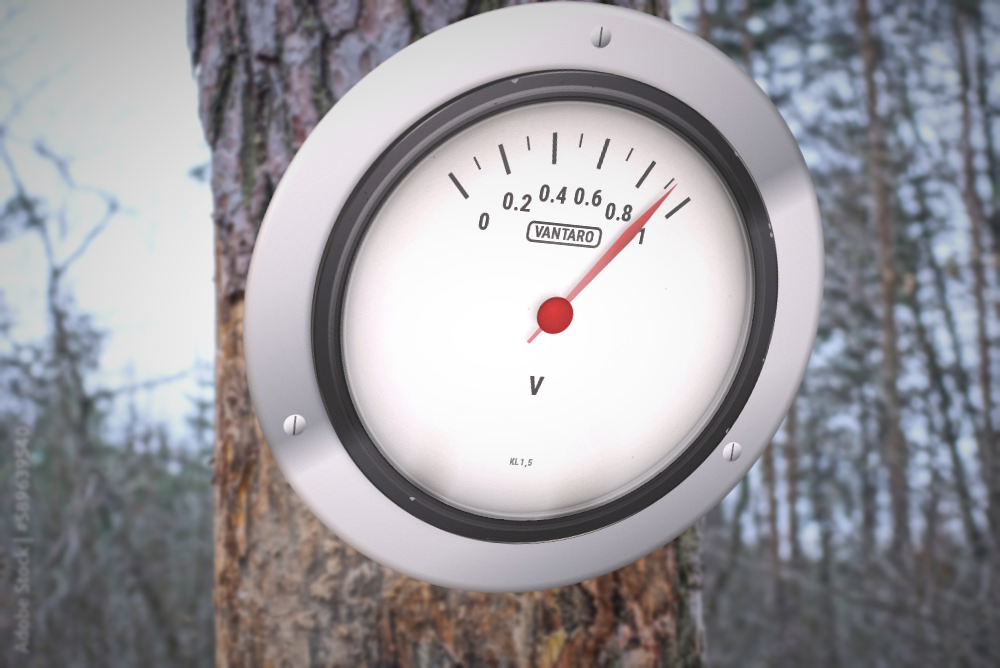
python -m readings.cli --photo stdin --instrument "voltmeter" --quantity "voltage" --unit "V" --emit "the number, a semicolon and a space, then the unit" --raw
0.9; V
